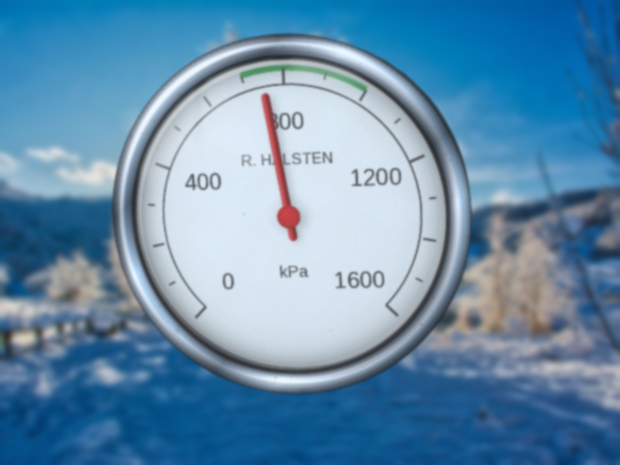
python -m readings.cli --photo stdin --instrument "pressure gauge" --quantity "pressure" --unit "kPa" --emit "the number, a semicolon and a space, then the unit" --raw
750; kPa
